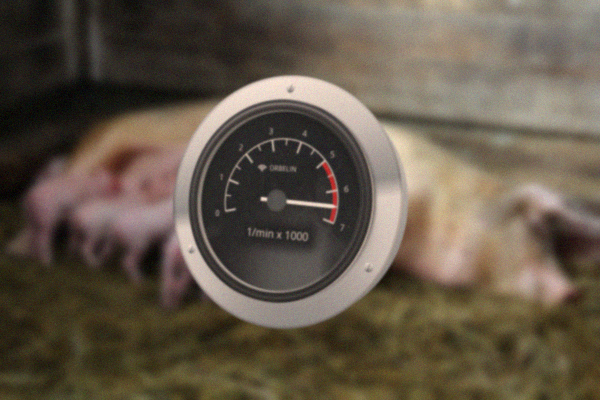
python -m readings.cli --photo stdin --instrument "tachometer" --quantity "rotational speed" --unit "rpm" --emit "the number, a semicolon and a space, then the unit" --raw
6500; rpm
